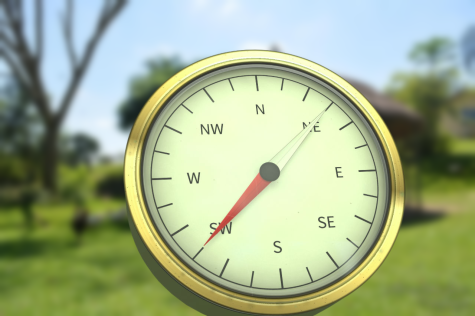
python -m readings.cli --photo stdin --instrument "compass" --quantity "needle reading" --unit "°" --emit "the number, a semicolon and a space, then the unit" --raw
225; °
